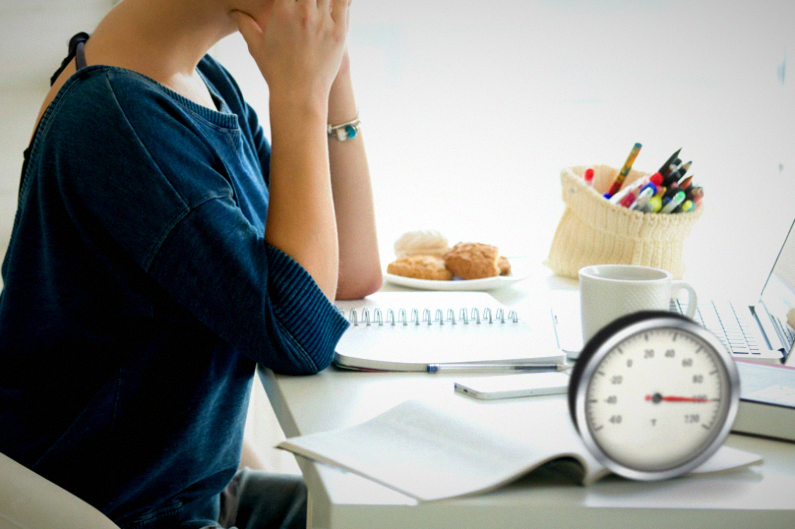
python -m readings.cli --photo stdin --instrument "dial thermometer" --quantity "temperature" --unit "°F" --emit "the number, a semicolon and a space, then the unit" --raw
100; °F
